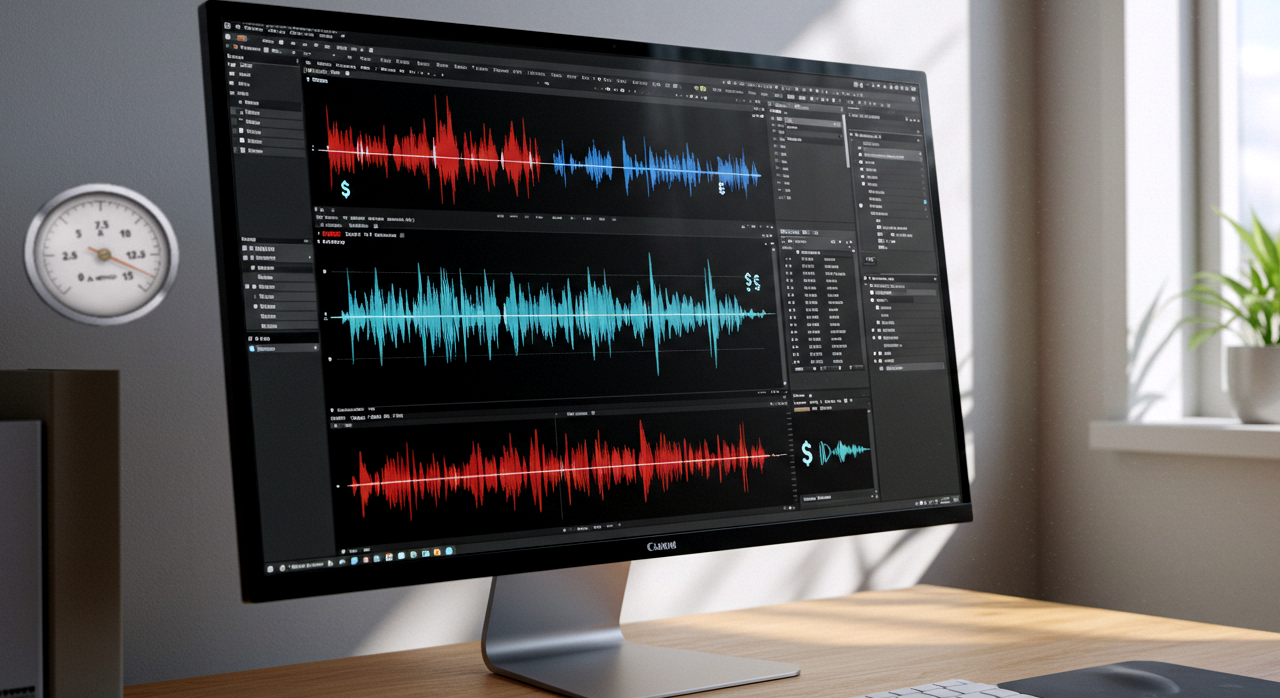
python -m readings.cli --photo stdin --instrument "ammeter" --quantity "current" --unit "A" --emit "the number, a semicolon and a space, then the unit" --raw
14; A
